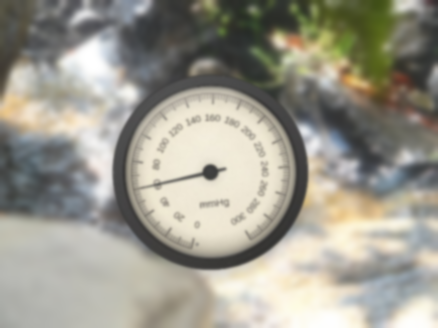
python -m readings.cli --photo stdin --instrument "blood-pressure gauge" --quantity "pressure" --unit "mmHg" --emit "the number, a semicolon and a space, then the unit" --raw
60; mmHg
